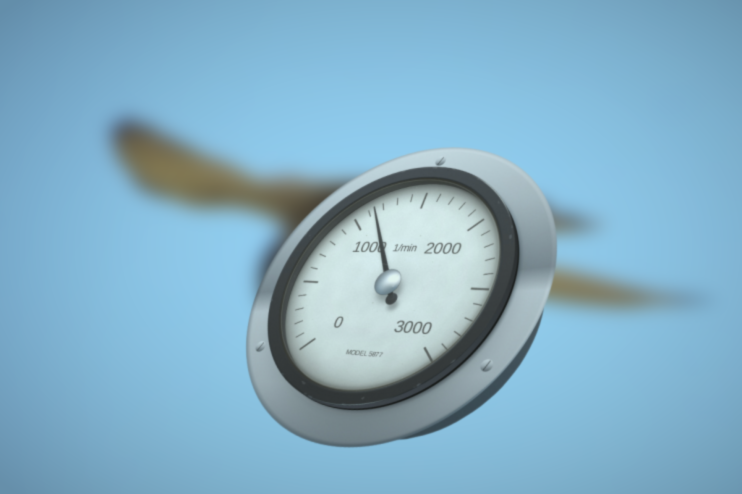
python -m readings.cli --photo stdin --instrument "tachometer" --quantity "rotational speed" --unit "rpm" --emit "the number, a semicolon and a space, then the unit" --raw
1150; rpm
